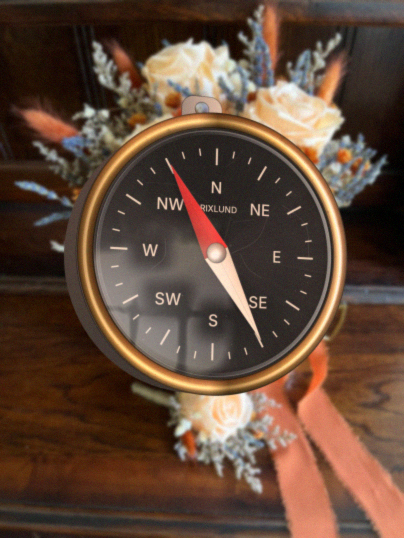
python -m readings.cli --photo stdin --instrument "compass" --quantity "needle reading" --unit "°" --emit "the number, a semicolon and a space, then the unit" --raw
330; °
